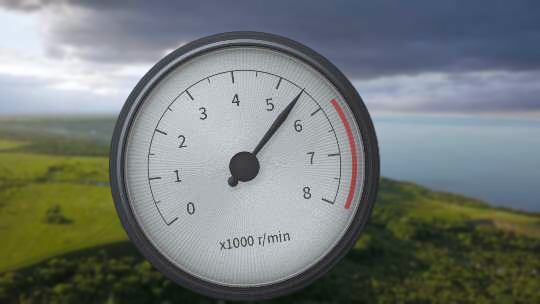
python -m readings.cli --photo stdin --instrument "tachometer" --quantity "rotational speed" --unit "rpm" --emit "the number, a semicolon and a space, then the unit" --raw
5500; rpm
